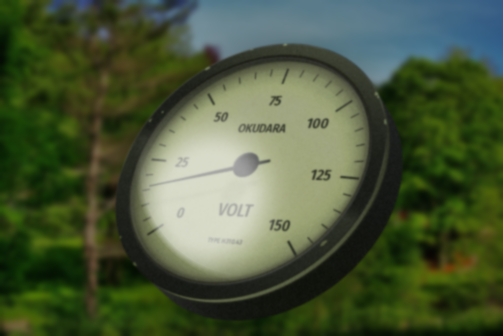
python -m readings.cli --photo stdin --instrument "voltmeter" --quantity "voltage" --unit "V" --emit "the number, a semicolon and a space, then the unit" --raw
15; V
